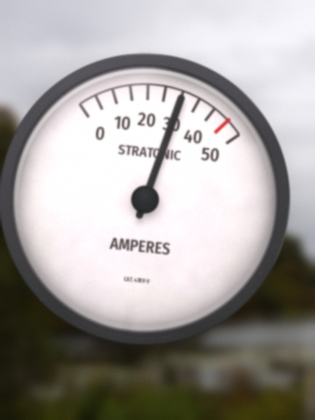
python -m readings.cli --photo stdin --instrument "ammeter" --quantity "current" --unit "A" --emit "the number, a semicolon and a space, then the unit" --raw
30; A
